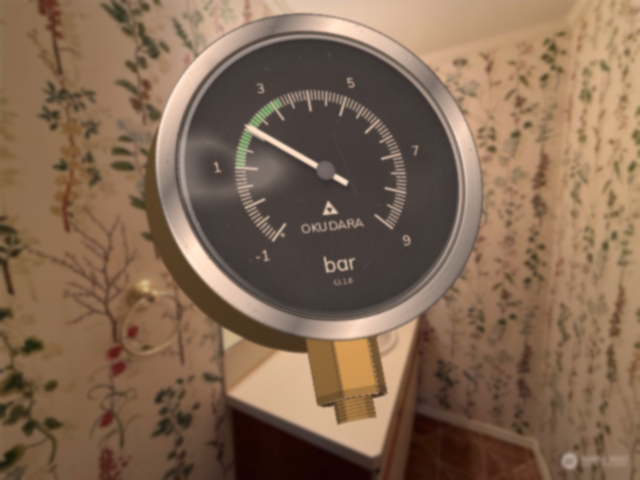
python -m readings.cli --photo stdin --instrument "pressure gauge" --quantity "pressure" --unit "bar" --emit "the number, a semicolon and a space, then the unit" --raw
2; bar
